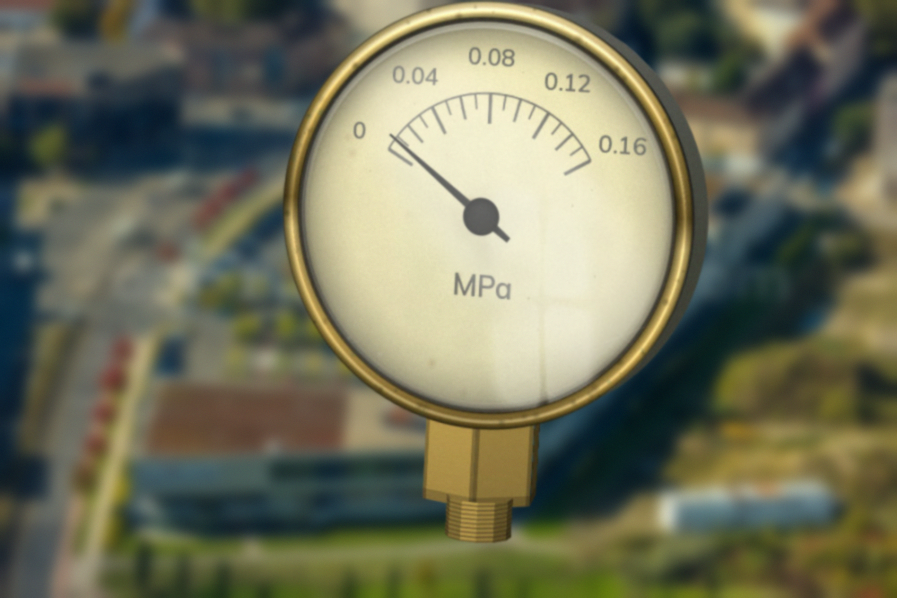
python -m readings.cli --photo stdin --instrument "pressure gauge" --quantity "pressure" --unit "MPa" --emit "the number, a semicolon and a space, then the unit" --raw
0.01; MPa
